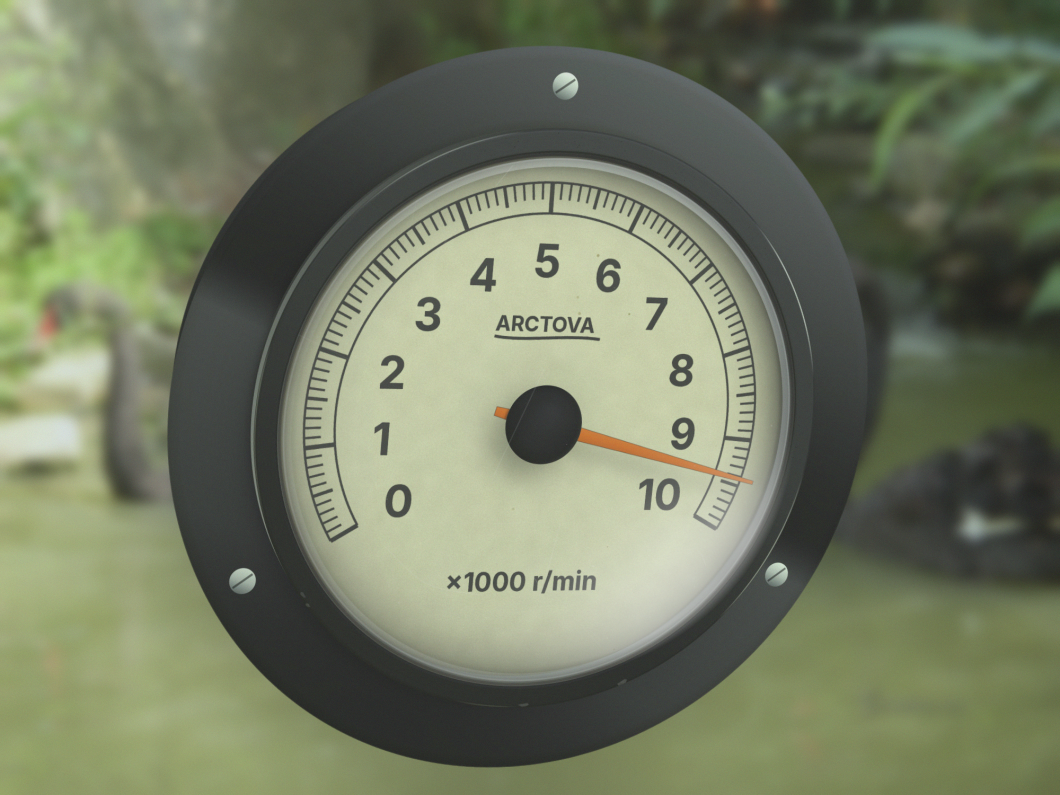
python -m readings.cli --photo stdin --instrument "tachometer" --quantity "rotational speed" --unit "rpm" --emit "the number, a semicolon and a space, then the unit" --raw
9400; rpm
